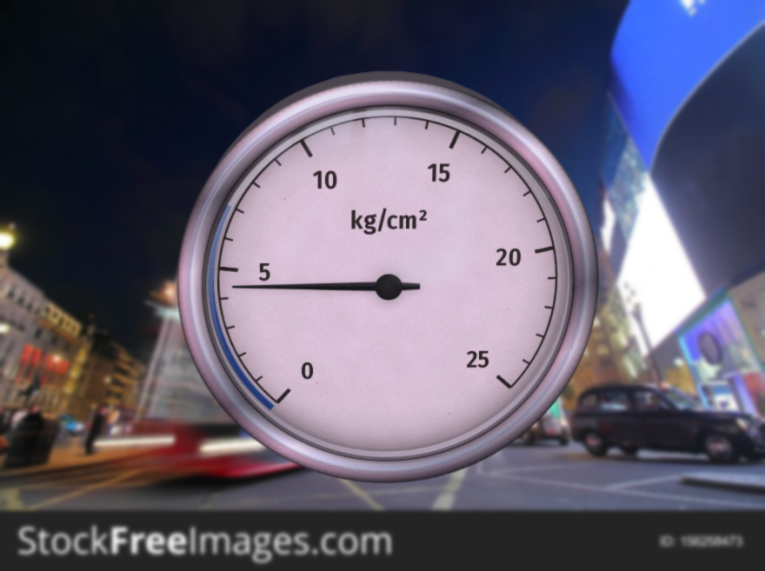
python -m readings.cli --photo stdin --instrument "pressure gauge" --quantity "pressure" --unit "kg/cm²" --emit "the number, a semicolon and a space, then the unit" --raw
4.5; kg/cm²
